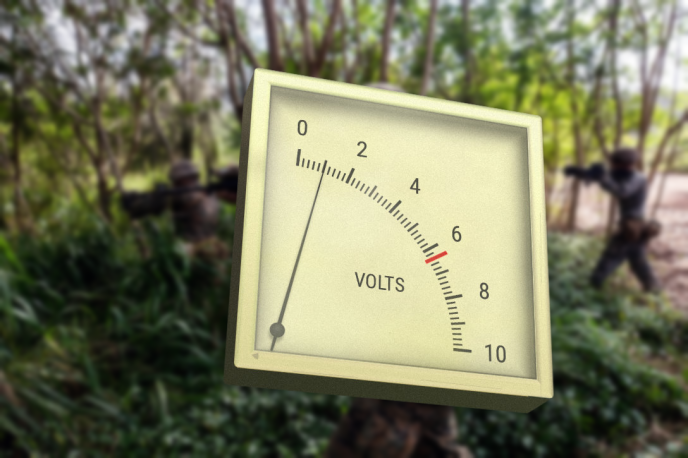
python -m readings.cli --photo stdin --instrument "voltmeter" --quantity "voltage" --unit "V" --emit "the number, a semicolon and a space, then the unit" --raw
1; V
